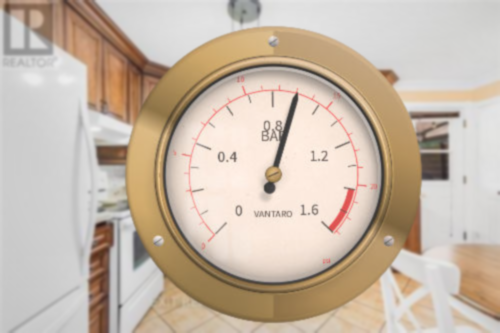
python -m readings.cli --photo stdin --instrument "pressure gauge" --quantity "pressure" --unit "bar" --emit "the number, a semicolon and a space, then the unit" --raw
0.9; bar
